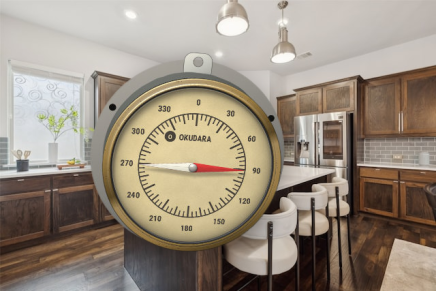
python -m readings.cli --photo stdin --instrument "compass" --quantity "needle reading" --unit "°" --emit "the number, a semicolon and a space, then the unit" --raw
90; °
